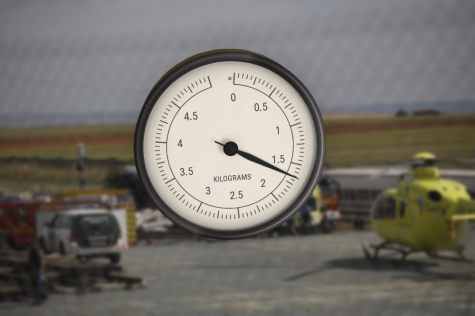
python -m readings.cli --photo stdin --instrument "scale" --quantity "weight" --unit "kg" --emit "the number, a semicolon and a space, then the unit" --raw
1.65; kg
